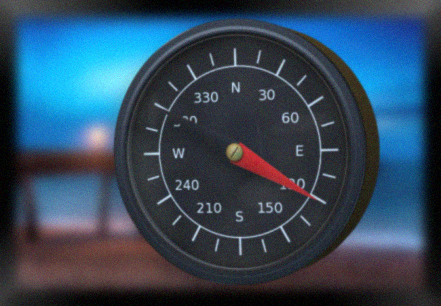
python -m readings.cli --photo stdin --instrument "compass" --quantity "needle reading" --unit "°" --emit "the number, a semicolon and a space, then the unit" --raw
120; °
